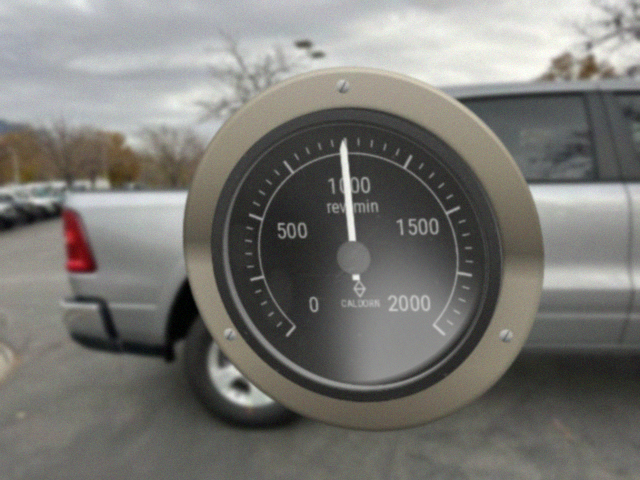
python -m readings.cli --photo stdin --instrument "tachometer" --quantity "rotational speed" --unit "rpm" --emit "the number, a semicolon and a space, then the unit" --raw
1000; rpm
